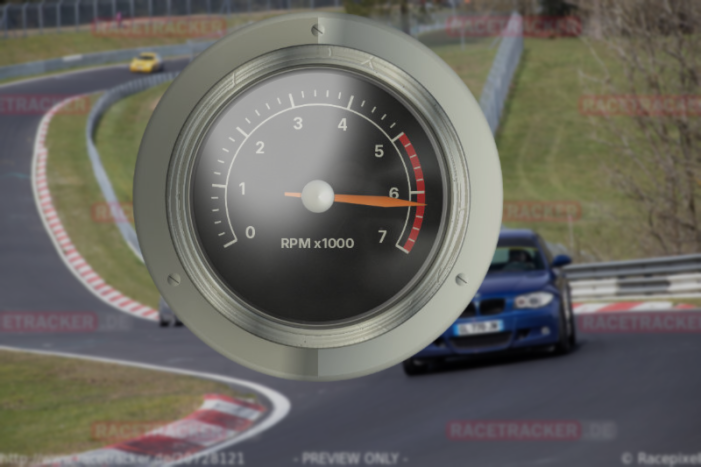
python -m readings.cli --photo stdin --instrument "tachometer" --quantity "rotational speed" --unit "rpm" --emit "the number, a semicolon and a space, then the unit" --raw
6200; rpm
